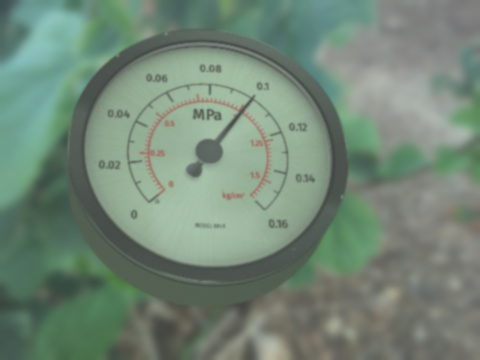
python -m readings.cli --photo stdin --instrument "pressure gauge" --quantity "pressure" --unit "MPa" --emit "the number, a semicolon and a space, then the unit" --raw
0.1; MPa
